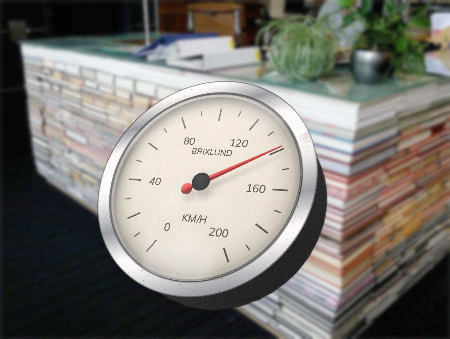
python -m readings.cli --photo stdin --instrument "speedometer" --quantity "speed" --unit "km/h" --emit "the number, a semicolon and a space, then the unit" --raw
140; km/h
